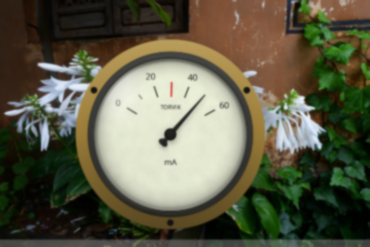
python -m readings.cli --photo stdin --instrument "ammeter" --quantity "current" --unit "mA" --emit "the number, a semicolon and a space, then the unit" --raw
50; mA
